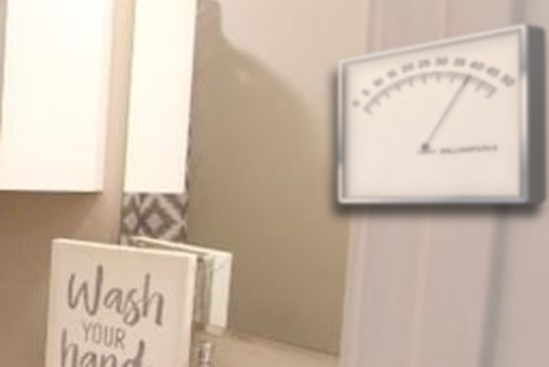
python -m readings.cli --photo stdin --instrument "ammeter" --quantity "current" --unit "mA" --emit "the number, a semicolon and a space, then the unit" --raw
40; mA
